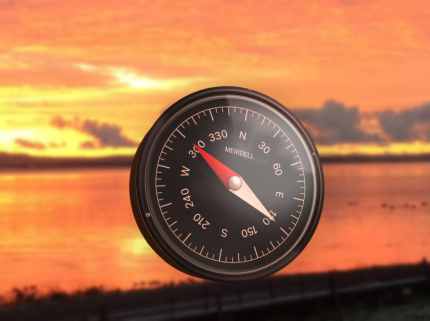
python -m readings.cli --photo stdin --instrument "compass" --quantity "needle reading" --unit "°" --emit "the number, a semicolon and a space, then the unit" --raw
300; °
